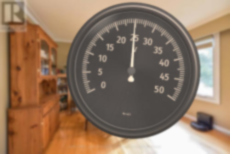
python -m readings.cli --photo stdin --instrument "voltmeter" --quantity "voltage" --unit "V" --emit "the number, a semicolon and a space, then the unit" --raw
25; V
